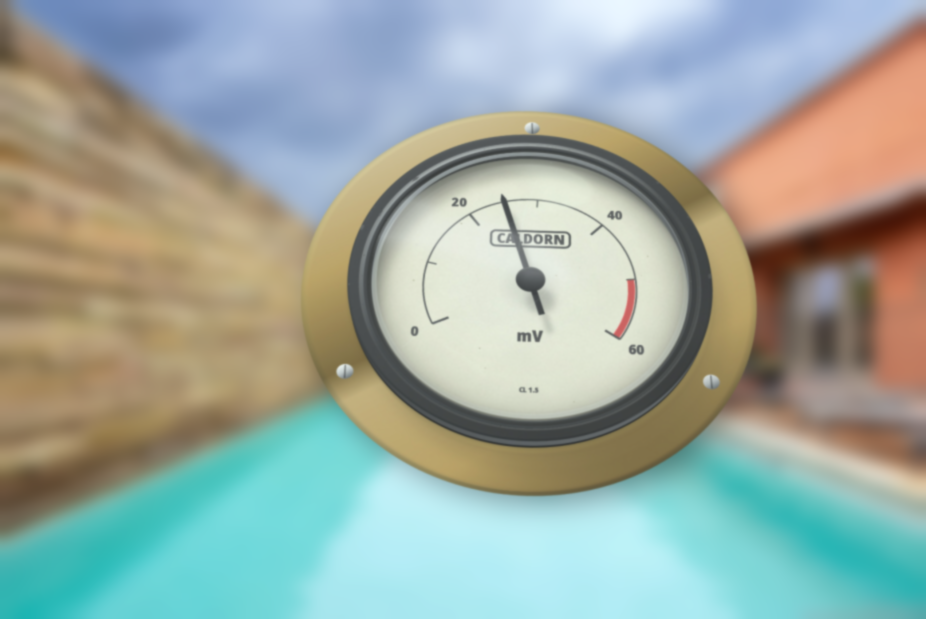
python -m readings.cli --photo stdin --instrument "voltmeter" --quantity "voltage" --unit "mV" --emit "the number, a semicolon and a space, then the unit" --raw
25; mV
